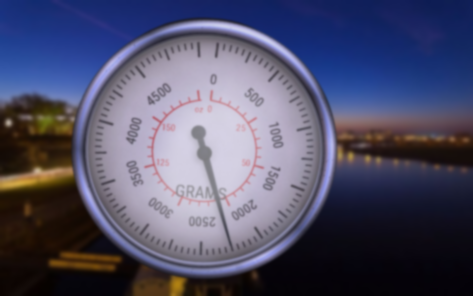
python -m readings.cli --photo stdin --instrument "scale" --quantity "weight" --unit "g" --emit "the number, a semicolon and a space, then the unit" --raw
2250; g
